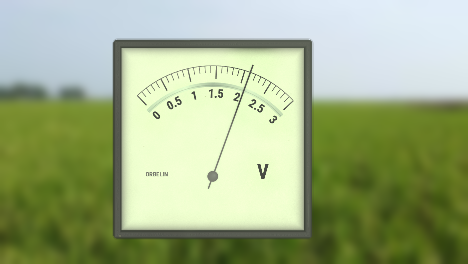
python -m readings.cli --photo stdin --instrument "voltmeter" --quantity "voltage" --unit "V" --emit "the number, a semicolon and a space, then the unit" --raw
2.1; V
